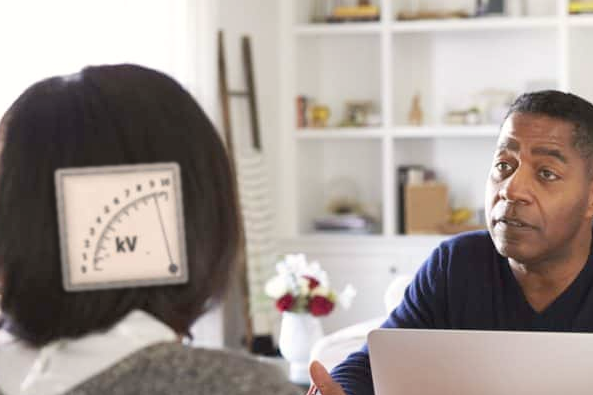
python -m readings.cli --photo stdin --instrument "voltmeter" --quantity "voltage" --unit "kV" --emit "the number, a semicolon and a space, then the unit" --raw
9; kV
